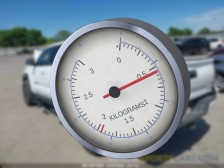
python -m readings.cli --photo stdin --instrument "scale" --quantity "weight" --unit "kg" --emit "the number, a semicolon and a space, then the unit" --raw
0.55; kg
